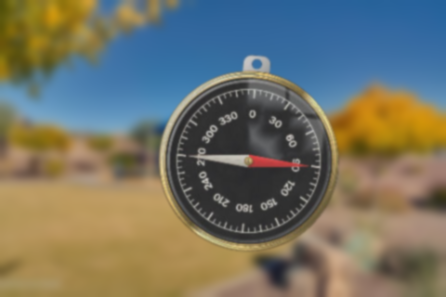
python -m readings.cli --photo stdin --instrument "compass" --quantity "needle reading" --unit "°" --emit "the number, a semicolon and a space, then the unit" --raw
90; °
